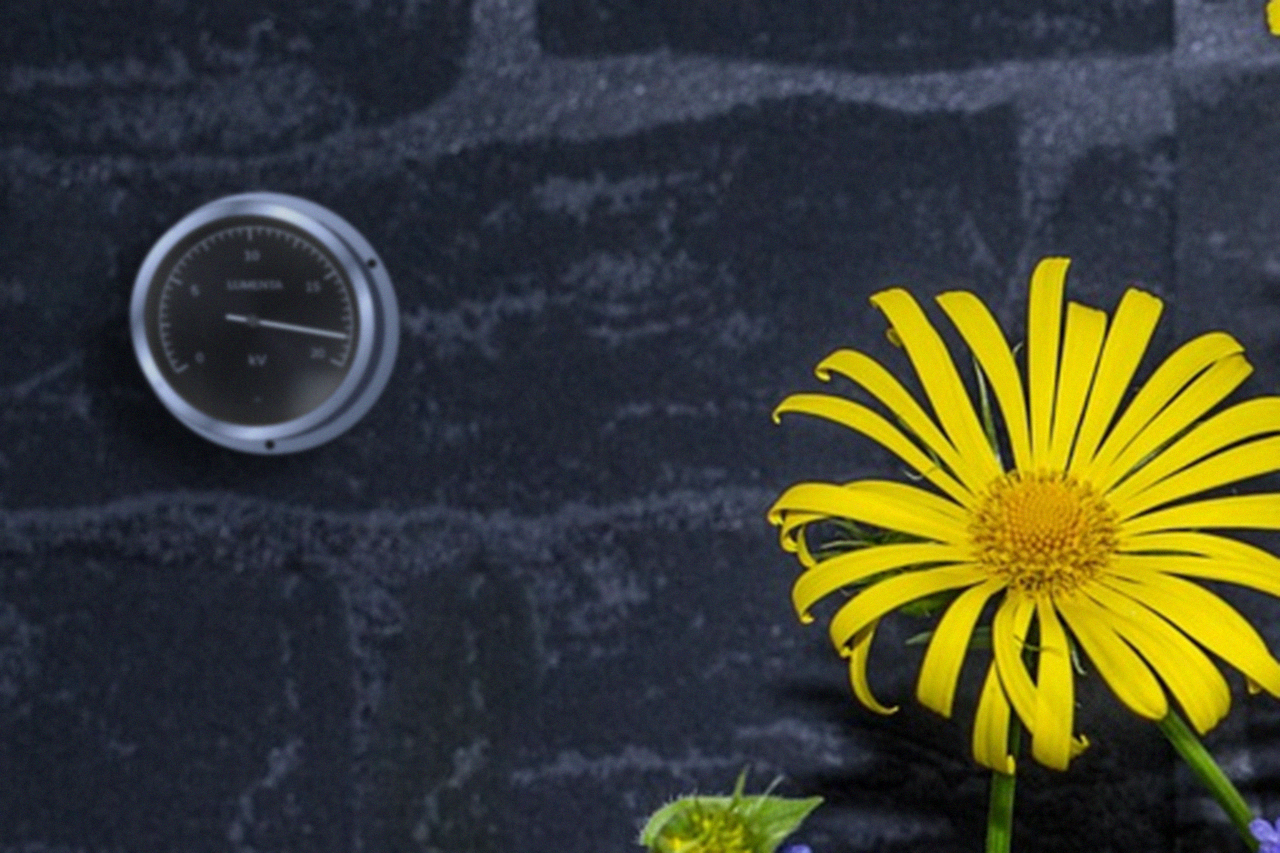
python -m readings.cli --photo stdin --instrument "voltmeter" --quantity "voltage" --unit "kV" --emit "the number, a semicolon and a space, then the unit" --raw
18.5; kV
